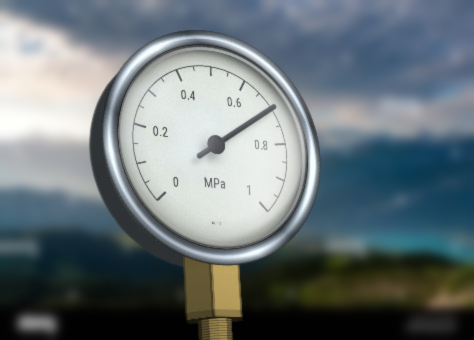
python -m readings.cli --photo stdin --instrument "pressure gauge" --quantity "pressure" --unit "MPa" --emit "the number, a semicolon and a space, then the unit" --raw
0.7; MPa
